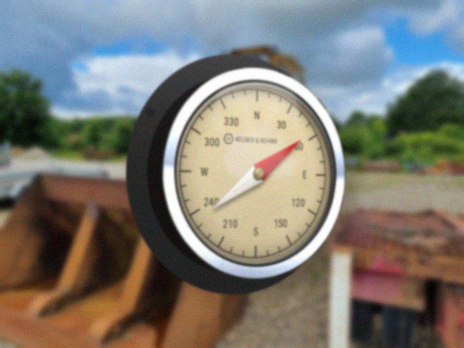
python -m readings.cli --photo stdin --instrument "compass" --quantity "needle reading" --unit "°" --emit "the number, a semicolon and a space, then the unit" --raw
55; °
